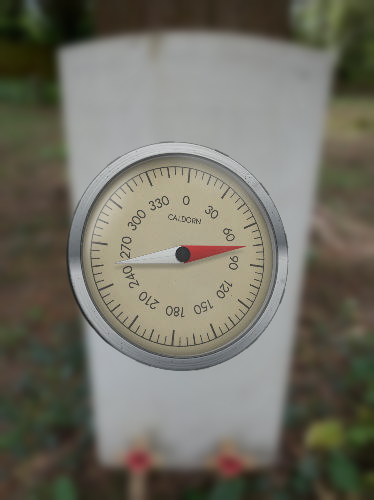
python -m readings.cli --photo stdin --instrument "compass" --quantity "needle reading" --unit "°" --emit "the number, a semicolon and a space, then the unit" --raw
75; °
